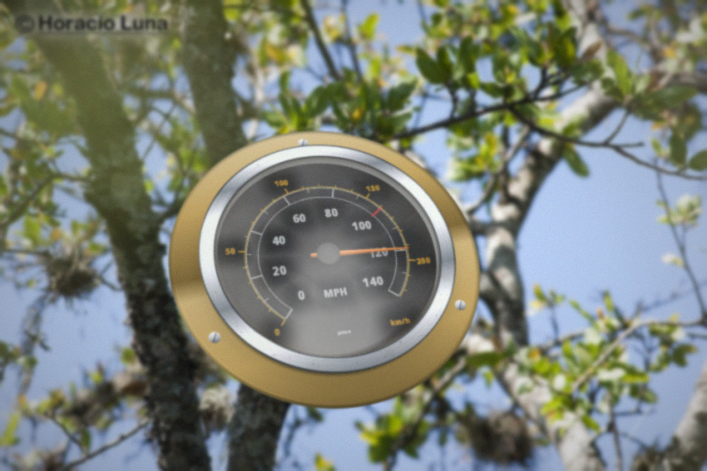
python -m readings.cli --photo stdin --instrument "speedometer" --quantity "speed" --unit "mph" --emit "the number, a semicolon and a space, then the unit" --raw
120; mph
